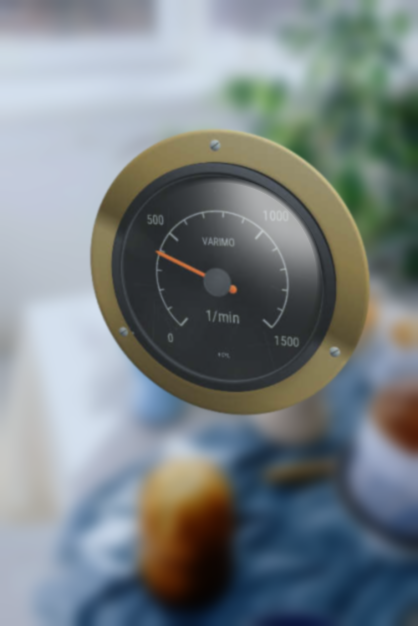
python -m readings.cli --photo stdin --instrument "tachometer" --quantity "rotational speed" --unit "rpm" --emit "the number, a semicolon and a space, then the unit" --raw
400; rpm
